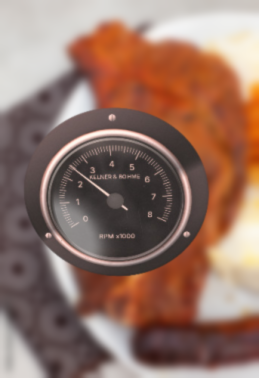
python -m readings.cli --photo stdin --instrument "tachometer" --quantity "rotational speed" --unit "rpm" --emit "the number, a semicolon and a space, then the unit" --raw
2500; rpm
